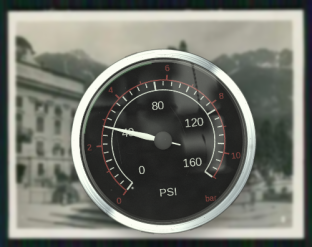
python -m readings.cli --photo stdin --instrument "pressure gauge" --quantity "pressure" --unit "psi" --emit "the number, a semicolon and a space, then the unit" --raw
40; psi
